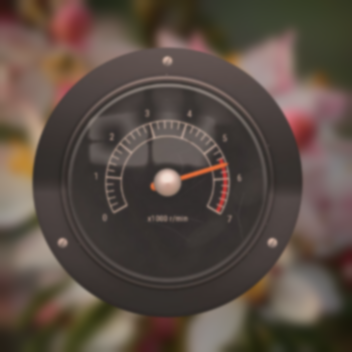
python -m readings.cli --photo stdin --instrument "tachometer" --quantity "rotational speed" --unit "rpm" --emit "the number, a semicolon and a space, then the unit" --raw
5600; rpm
